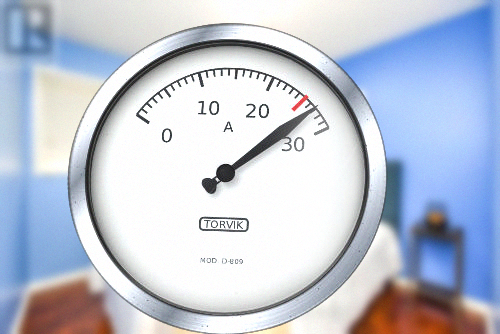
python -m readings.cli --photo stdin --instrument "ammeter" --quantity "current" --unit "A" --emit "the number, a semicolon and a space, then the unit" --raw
27; A
